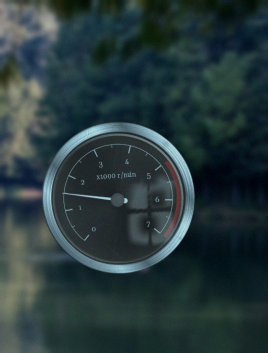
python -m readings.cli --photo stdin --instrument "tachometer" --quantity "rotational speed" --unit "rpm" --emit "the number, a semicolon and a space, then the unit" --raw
1500; rpm
